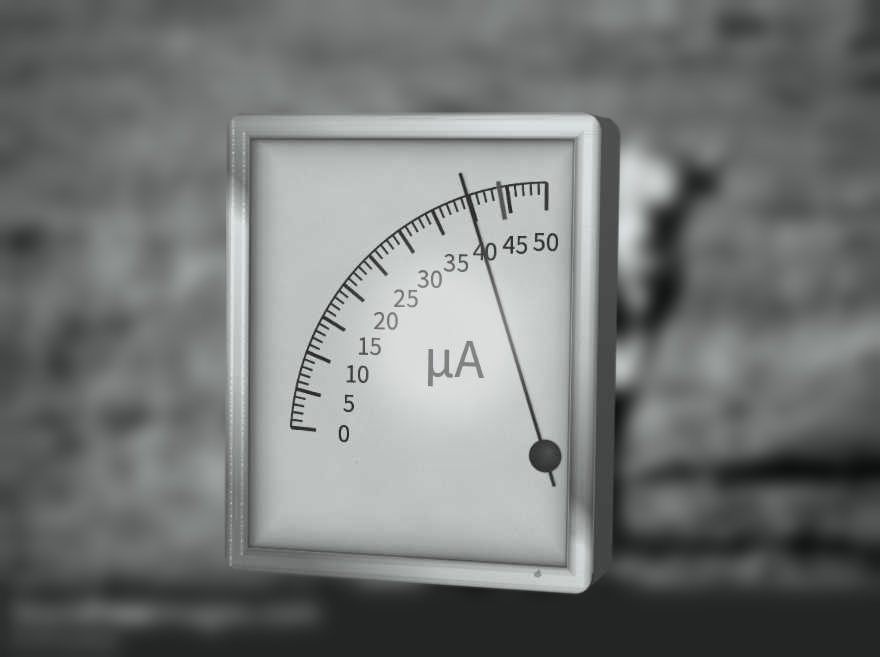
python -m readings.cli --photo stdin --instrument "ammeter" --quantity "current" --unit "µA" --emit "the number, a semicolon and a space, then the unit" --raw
40; µA
